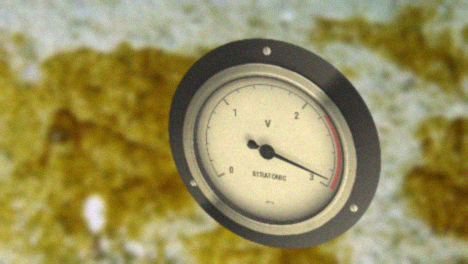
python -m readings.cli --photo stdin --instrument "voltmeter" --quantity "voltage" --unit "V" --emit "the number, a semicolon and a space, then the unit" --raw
2.9; V
